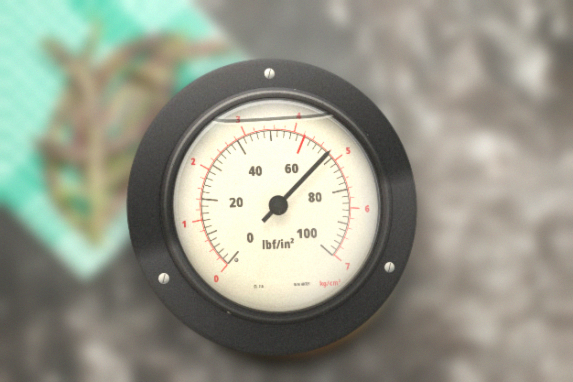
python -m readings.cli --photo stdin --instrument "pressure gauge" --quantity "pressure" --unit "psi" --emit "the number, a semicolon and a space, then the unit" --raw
68; psi
